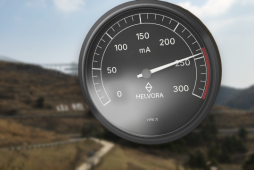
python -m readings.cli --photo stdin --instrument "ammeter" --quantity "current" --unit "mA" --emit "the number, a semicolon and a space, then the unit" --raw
245; mA
